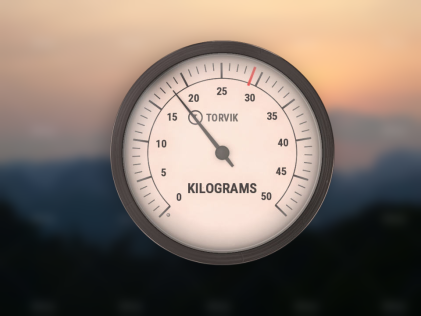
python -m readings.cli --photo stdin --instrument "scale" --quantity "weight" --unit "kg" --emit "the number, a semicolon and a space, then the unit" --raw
18; kg
